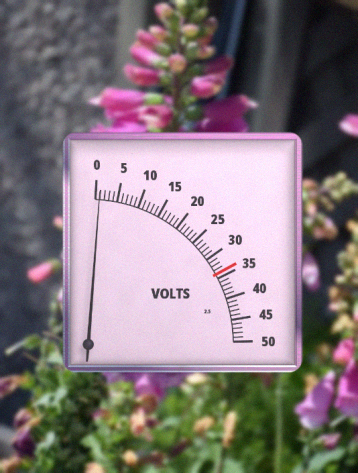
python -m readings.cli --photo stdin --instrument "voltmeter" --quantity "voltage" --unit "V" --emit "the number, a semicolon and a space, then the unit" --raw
1; V
